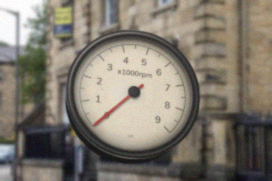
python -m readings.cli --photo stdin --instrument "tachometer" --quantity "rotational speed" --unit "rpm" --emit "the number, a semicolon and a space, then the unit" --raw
0; rpm
